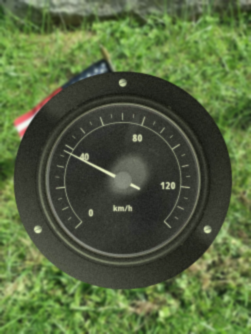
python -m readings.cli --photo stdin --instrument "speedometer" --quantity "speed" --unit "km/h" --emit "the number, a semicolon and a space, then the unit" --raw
37.5; km/h
